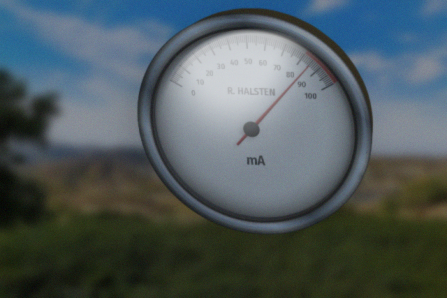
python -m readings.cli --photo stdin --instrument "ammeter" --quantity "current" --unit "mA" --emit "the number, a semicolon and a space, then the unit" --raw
85; mA
